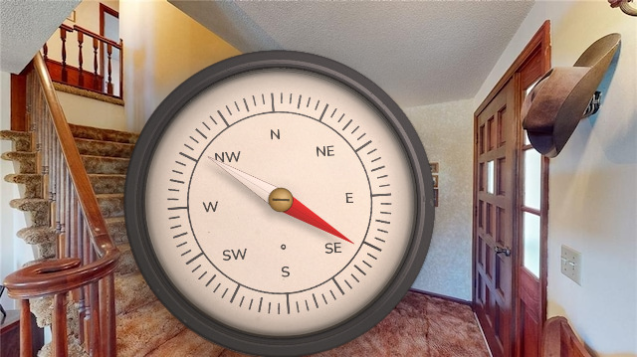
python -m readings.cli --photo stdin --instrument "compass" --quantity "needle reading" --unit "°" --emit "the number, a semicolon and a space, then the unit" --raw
125; °
